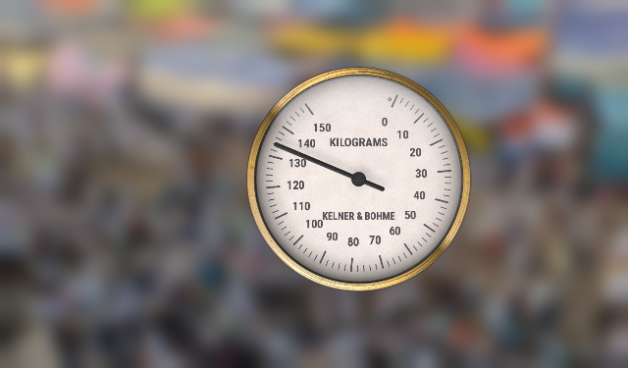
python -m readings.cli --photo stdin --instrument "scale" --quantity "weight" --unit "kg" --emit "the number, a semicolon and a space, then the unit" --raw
134; kg
